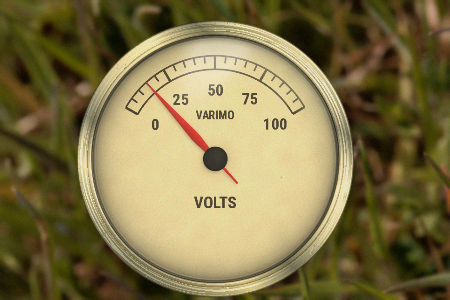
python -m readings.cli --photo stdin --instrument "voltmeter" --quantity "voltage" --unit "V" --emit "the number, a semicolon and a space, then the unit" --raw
15; V
